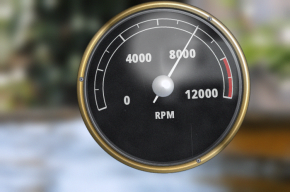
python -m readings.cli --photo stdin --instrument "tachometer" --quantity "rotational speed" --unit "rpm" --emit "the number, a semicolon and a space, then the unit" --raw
8000; rpm
